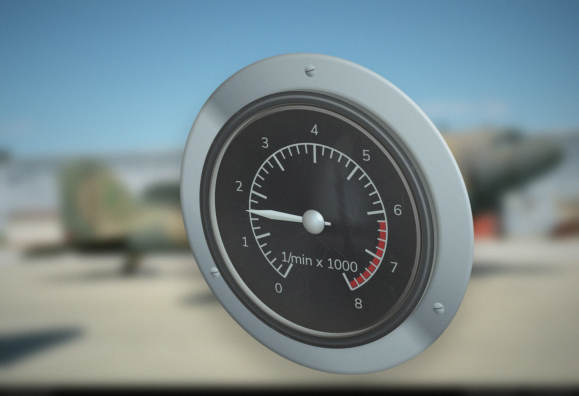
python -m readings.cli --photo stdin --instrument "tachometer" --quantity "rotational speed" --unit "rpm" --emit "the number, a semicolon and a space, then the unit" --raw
1600; rpm
